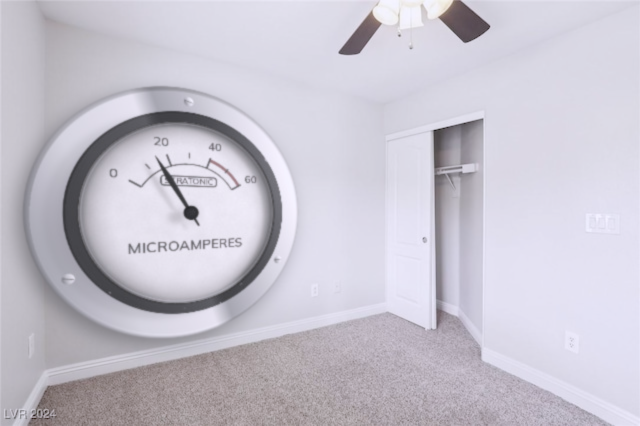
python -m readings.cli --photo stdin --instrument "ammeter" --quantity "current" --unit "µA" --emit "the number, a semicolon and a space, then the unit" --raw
15; µA
